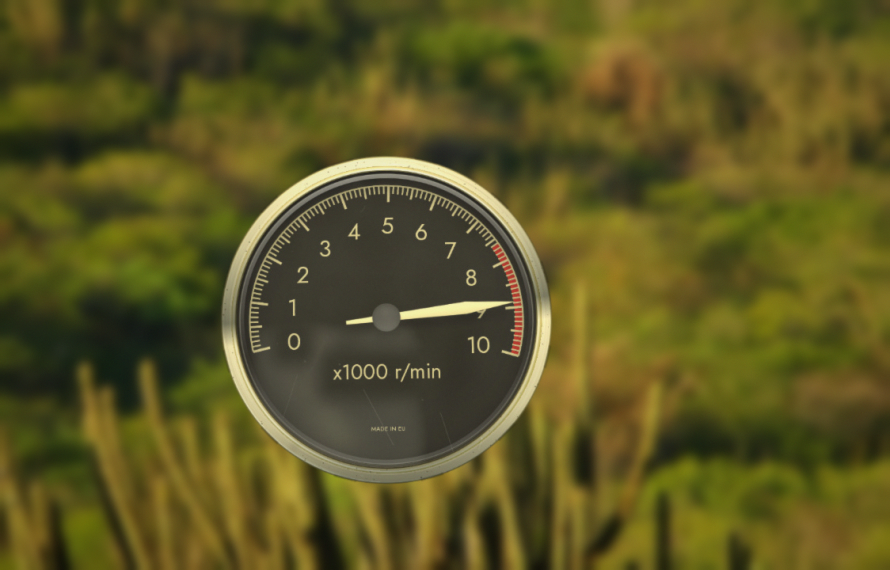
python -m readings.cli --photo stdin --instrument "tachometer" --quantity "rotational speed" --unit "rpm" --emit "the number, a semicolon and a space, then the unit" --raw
8900; rpm
